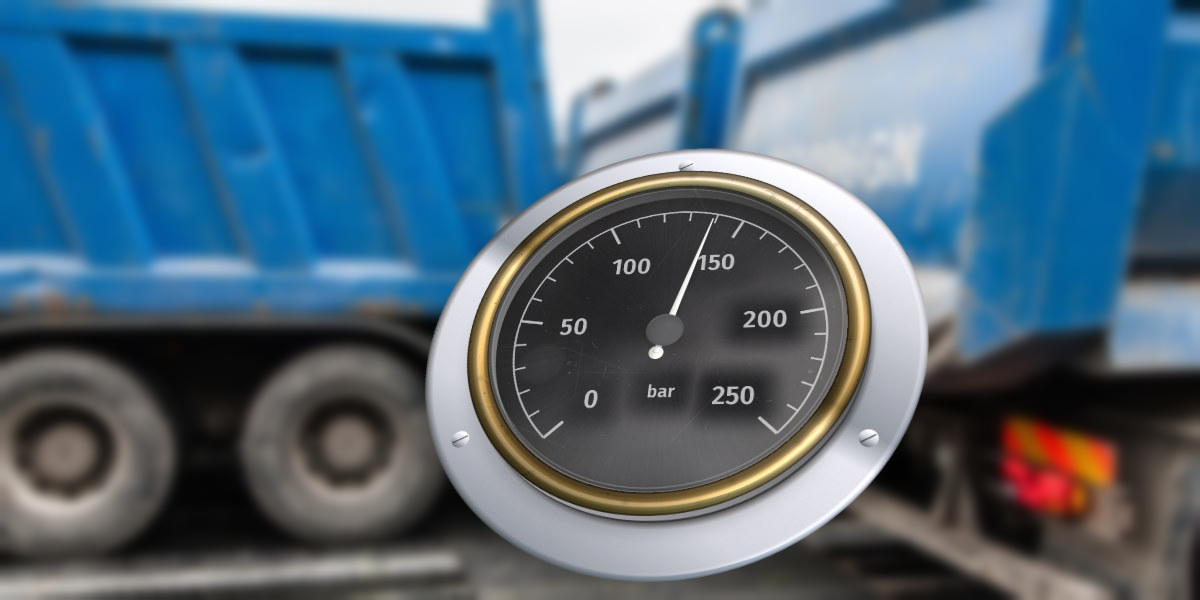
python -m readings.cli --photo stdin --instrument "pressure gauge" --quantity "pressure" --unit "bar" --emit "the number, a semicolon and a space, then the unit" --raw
140; bar
